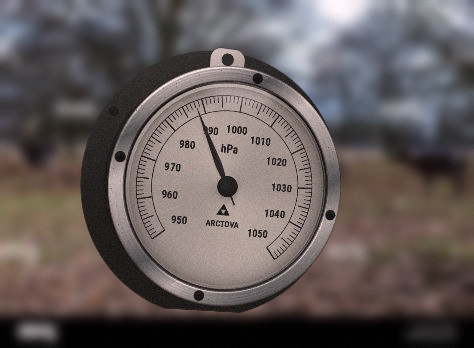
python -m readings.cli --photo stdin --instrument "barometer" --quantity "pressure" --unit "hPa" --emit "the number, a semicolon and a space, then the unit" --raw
988; hPa
